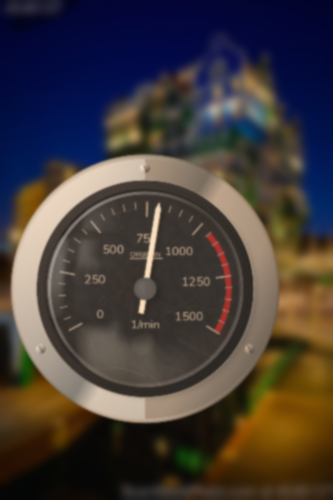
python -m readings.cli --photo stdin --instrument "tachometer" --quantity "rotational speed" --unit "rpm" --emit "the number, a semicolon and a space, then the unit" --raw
800; rpm
